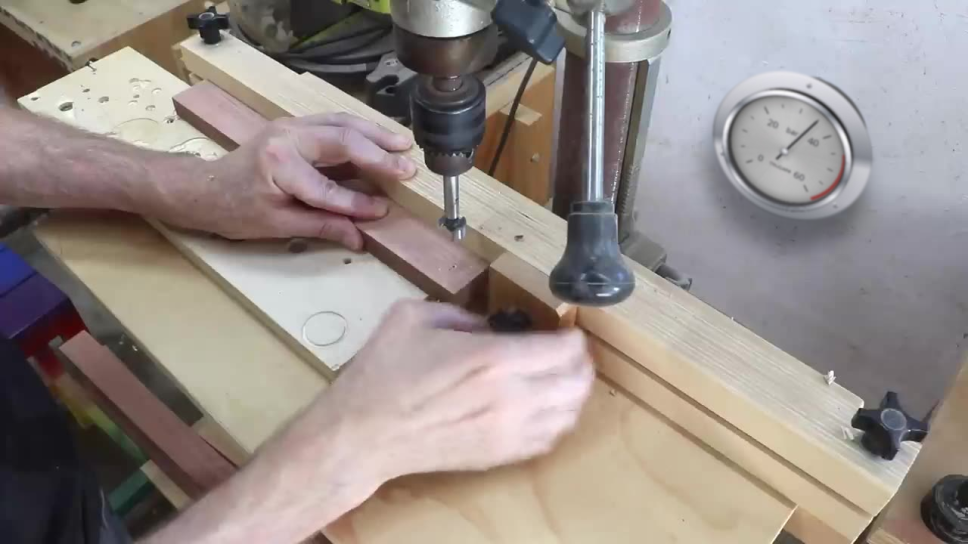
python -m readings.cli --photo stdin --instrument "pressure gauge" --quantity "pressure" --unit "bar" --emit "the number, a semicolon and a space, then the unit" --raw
35; bar
